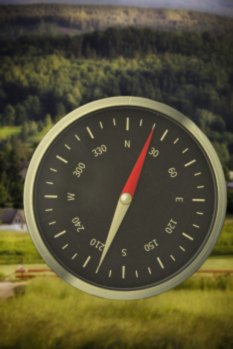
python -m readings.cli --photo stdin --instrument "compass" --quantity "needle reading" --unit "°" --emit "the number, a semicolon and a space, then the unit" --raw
20; °
